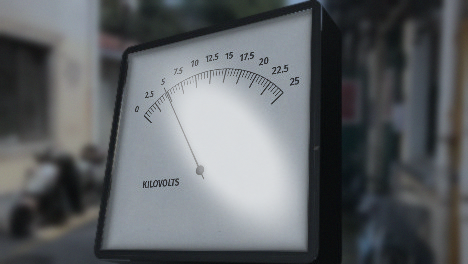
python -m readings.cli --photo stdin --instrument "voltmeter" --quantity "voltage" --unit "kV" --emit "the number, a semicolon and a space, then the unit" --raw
5; kV
